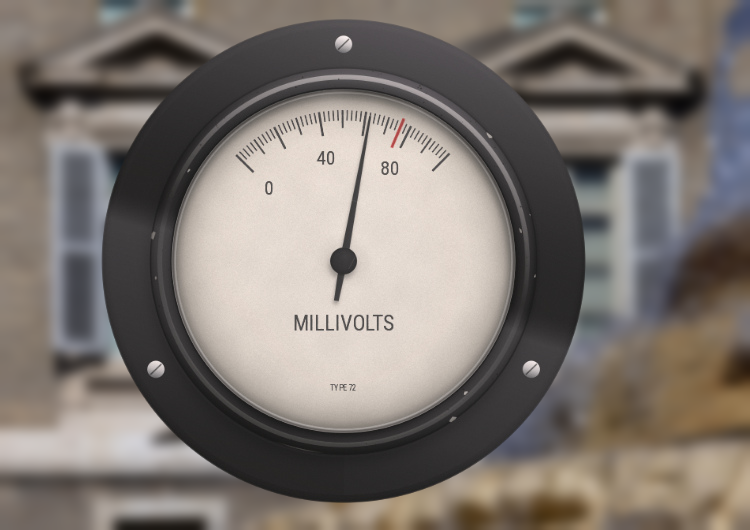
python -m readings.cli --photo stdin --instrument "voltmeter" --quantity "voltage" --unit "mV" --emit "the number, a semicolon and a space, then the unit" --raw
62; mV
